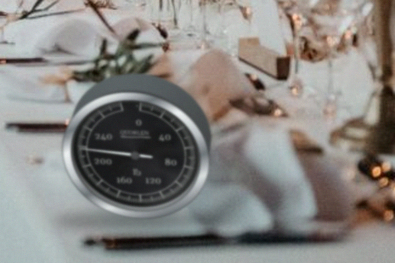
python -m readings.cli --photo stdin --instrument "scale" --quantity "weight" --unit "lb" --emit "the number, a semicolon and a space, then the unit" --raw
220; lb
